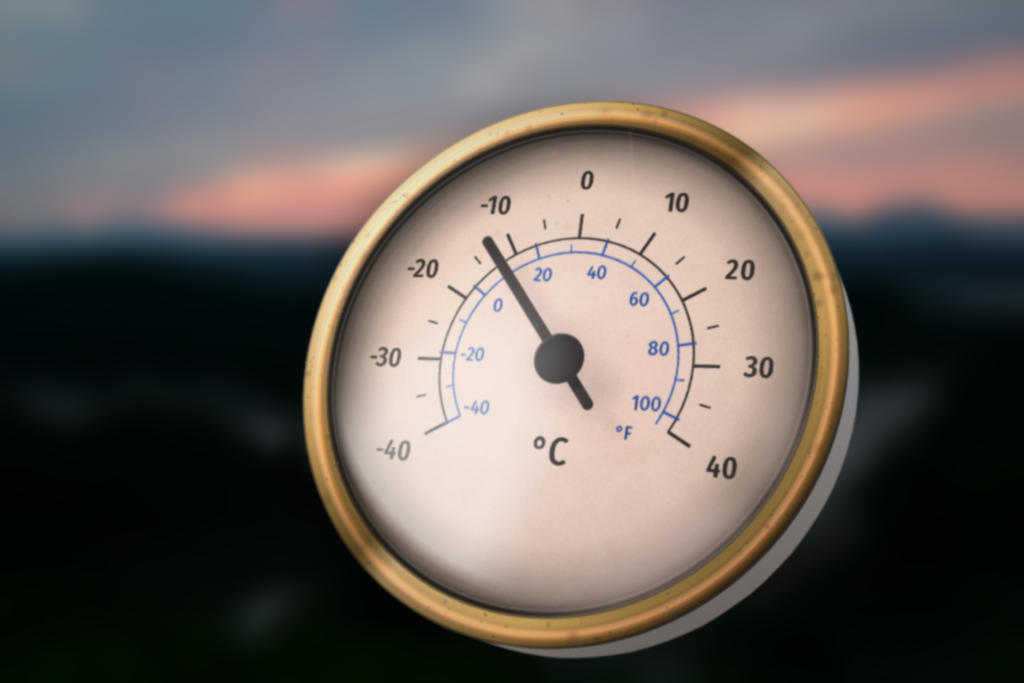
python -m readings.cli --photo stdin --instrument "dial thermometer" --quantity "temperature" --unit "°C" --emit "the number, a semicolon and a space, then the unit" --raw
-12.5; °C
